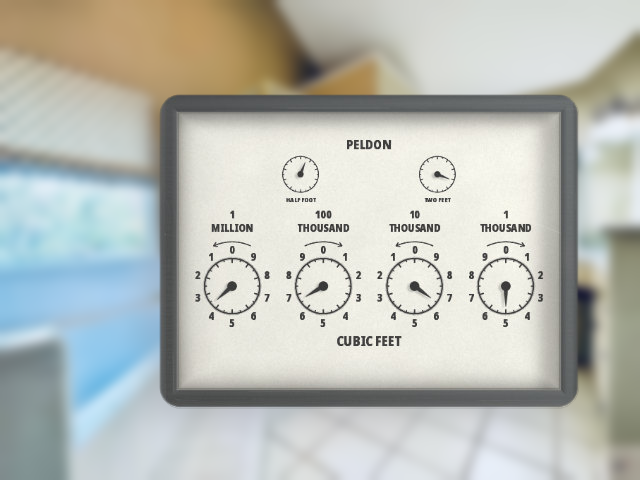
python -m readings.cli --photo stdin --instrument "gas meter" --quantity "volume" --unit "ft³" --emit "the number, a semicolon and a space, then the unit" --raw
366500; ft³
